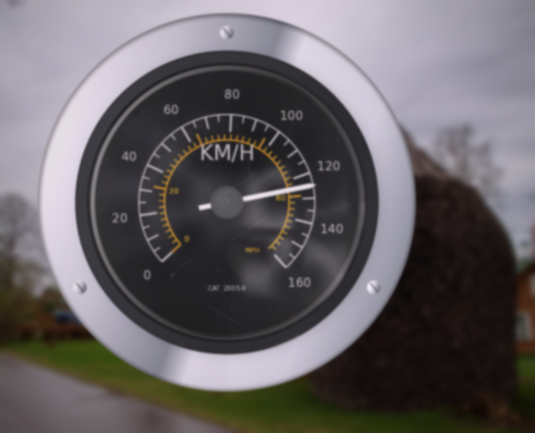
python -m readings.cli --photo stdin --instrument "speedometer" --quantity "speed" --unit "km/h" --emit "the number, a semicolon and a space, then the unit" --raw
125; km/h
